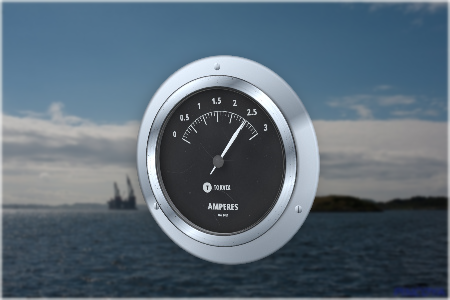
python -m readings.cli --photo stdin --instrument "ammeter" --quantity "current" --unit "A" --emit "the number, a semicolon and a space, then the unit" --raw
2.5; A
